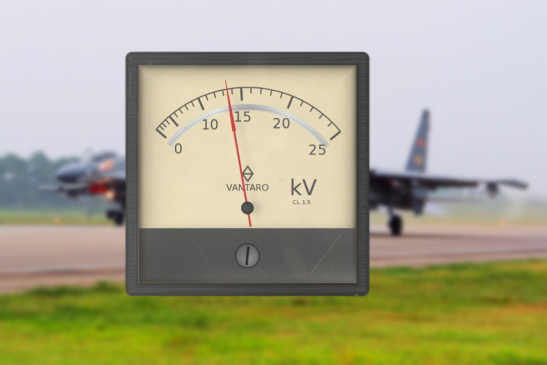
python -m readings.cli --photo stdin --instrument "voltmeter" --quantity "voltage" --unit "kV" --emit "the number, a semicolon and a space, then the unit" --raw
13.5; kV
